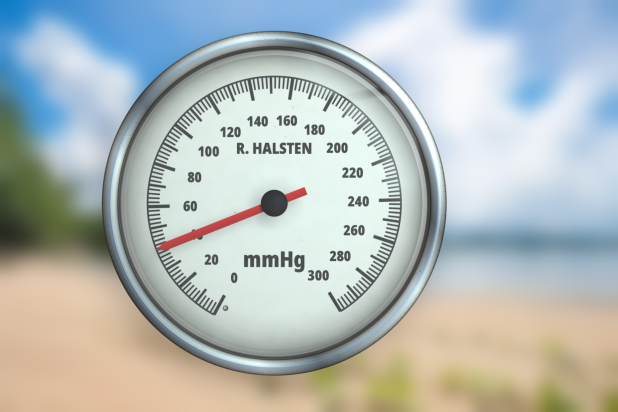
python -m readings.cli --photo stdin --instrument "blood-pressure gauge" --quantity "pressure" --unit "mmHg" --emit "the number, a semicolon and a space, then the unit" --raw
40; mmHg
